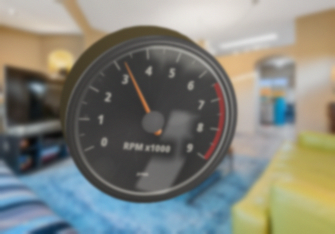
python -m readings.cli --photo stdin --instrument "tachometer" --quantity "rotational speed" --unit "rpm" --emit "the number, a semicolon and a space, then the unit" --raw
3250; rpm
